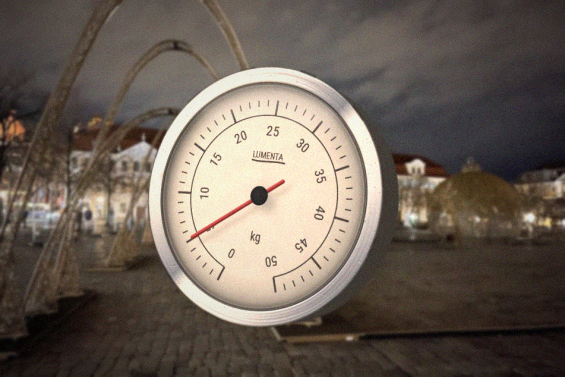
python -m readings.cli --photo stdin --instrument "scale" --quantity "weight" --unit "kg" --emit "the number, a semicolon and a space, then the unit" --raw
5; kg
